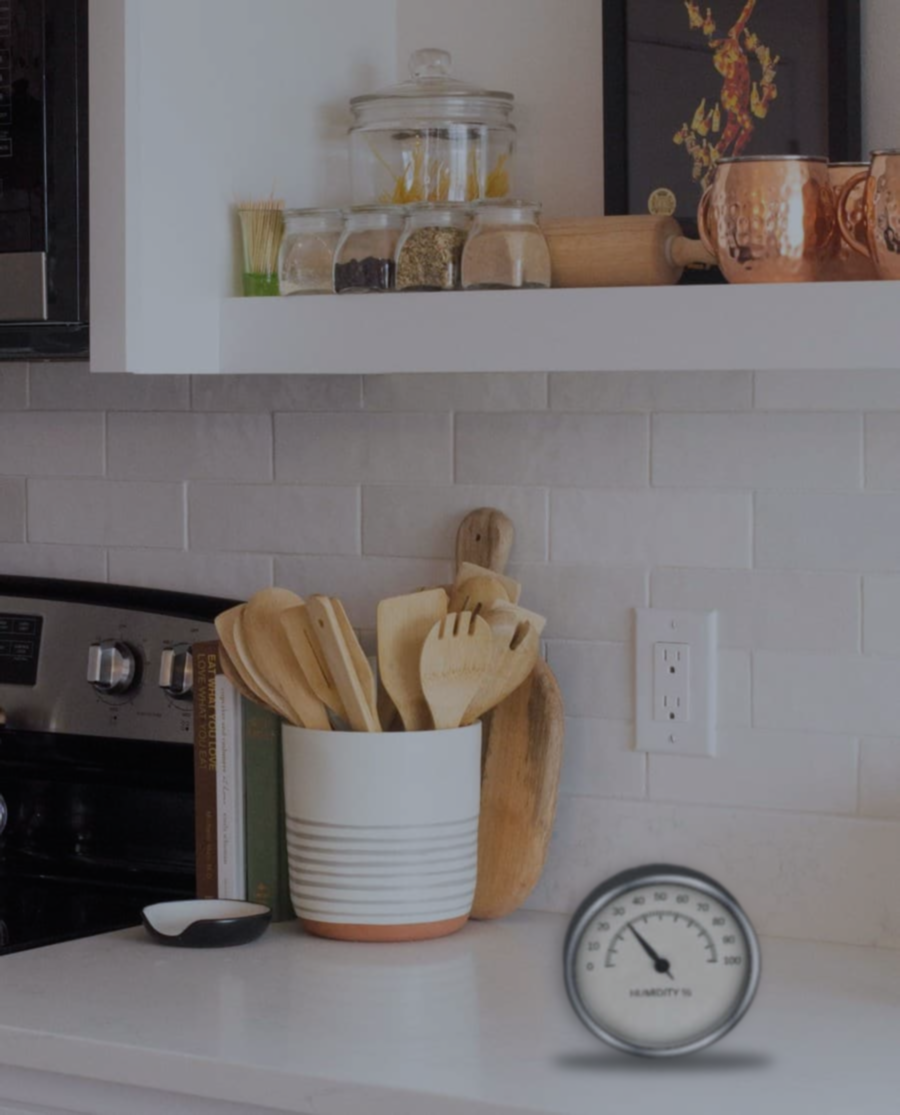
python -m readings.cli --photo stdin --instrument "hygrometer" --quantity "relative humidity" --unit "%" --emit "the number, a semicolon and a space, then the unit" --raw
30; %
